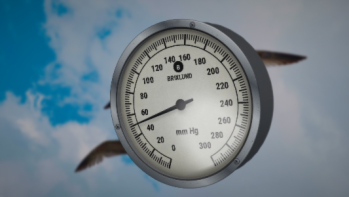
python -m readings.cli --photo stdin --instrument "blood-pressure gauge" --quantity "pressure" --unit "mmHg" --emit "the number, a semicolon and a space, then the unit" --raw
50; mmHg
